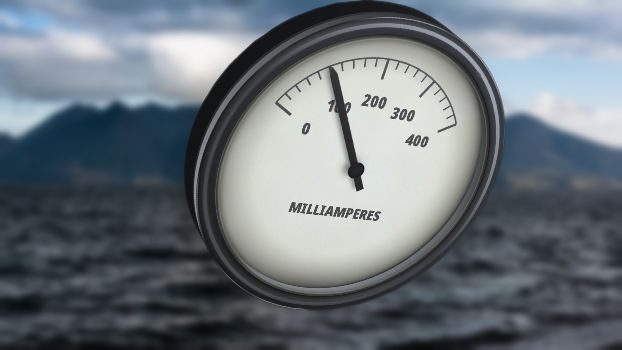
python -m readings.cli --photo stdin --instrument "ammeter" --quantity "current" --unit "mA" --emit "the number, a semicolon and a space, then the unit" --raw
100; mA
